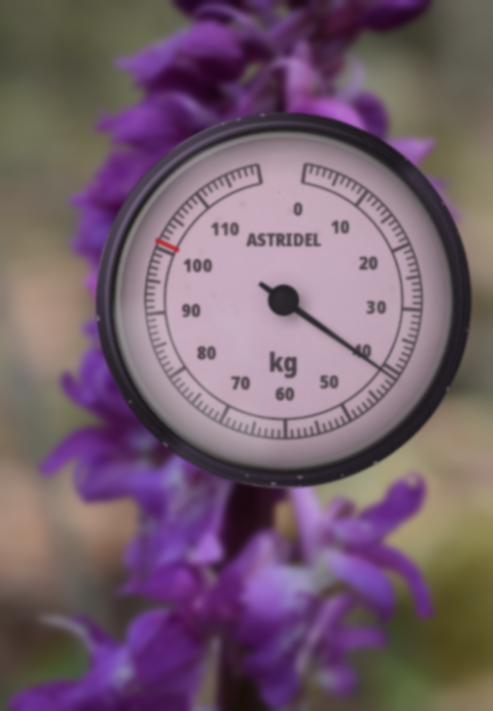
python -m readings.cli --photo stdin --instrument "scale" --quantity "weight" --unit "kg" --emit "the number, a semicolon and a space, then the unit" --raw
41; kg
